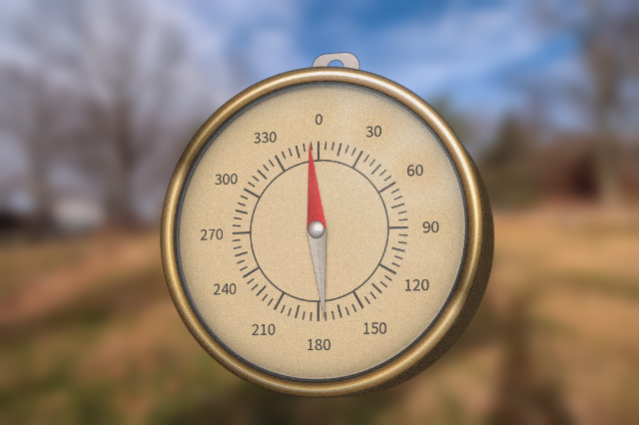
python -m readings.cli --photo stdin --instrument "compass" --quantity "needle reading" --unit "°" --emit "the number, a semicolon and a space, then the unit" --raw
355; °
